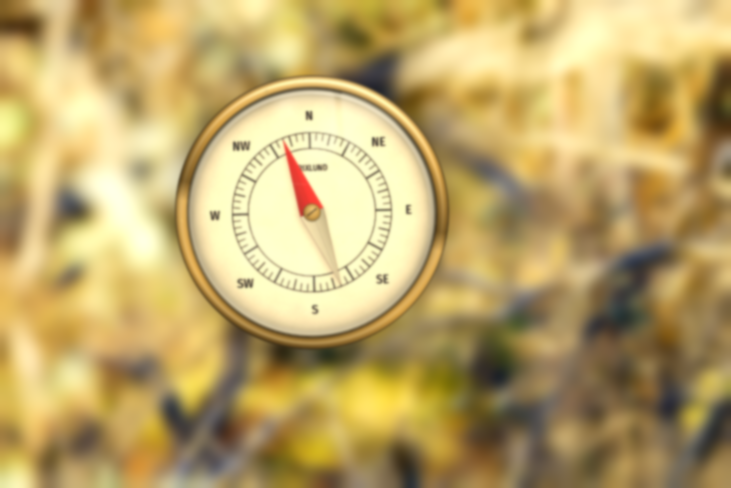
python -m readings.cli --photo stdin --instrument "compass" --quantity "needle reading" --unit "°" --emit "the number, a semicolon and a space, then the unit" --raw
340; °
